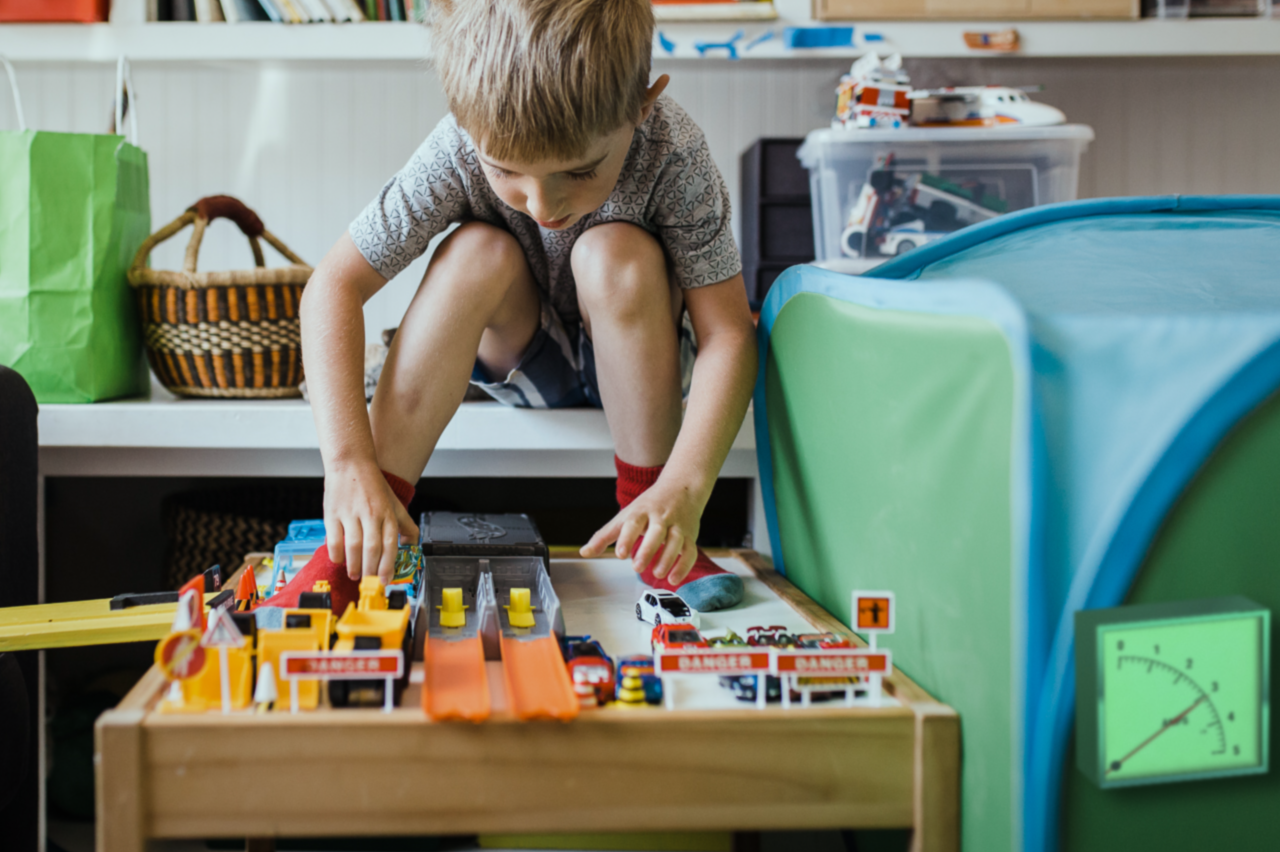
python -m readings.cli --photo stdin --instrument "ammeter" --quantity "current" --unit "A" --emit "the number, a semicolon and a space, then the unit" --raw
3; A
